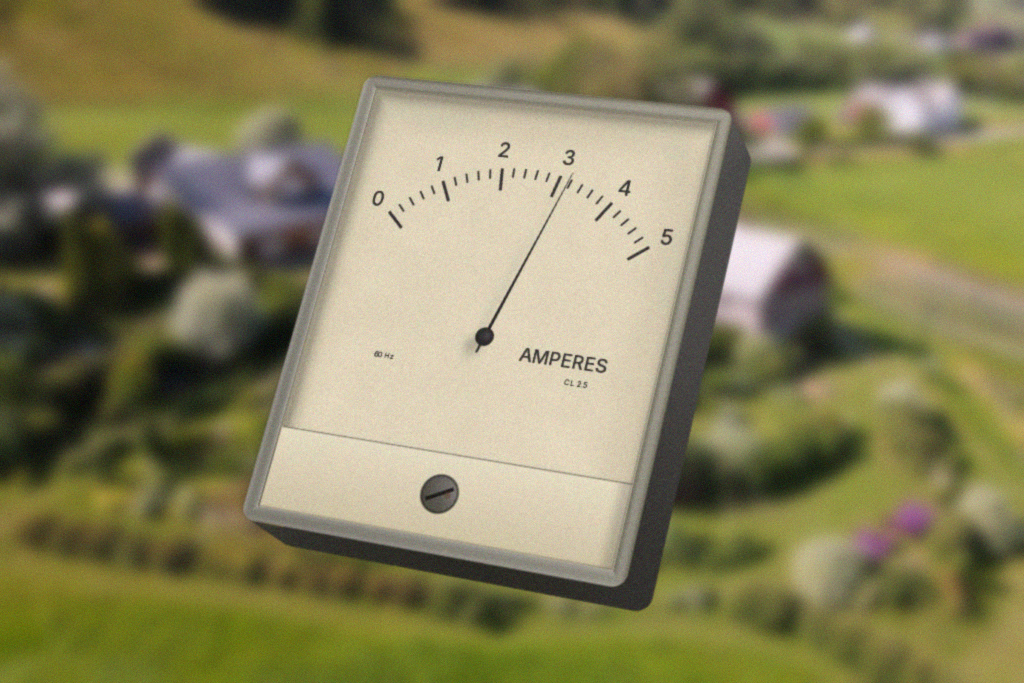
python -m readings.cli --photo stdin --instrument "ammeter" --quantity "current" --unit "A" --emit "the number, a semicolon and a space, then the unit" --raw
3.2; A
